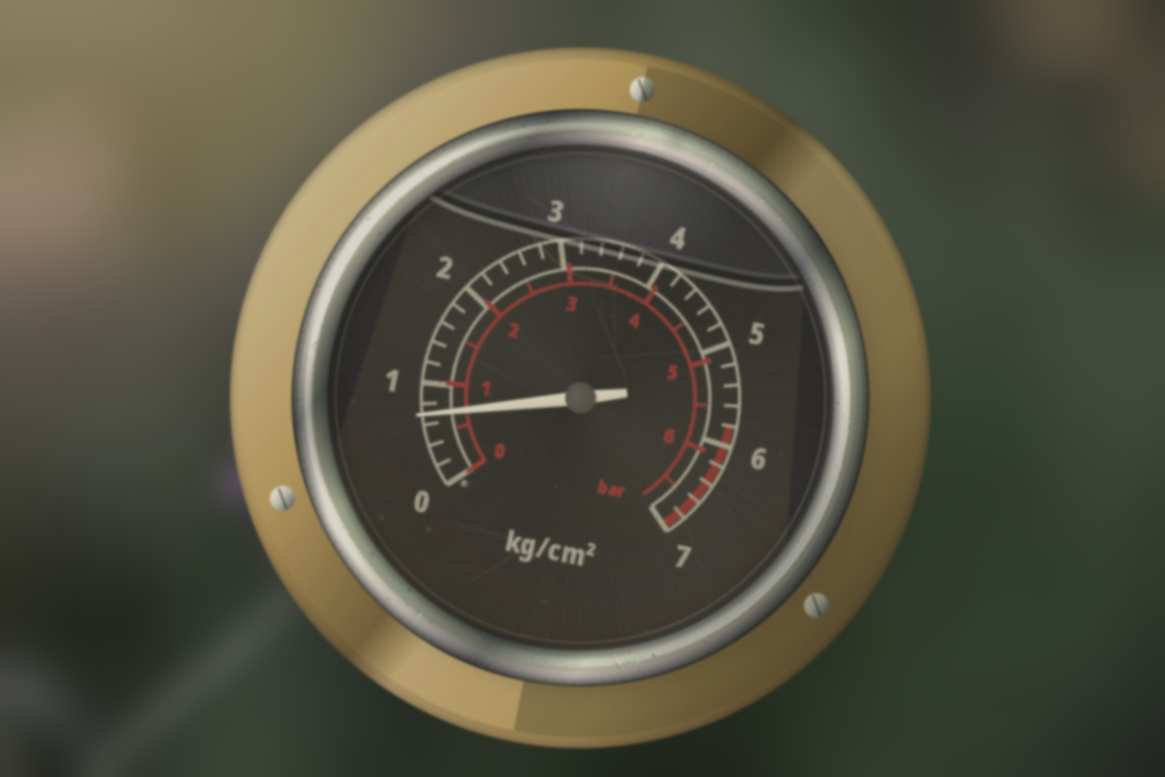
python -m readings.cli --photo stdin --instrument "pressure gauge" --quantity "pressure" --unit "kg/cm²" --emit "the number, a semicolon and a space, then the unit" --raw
0.7; kg/cm²
